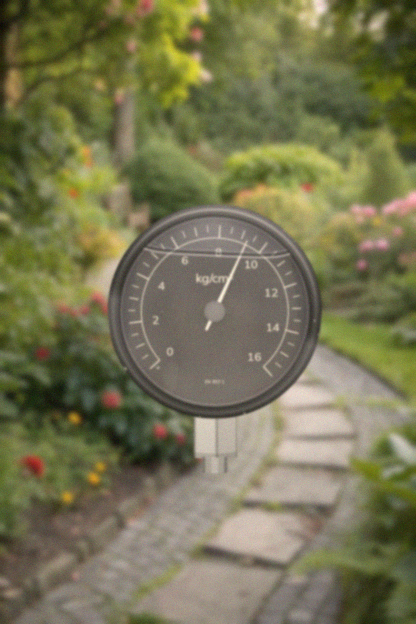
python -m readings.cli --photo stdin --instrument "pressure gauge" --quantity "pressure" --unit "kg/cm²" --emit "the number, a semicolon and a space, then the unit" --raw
9.25; kg/cm²
